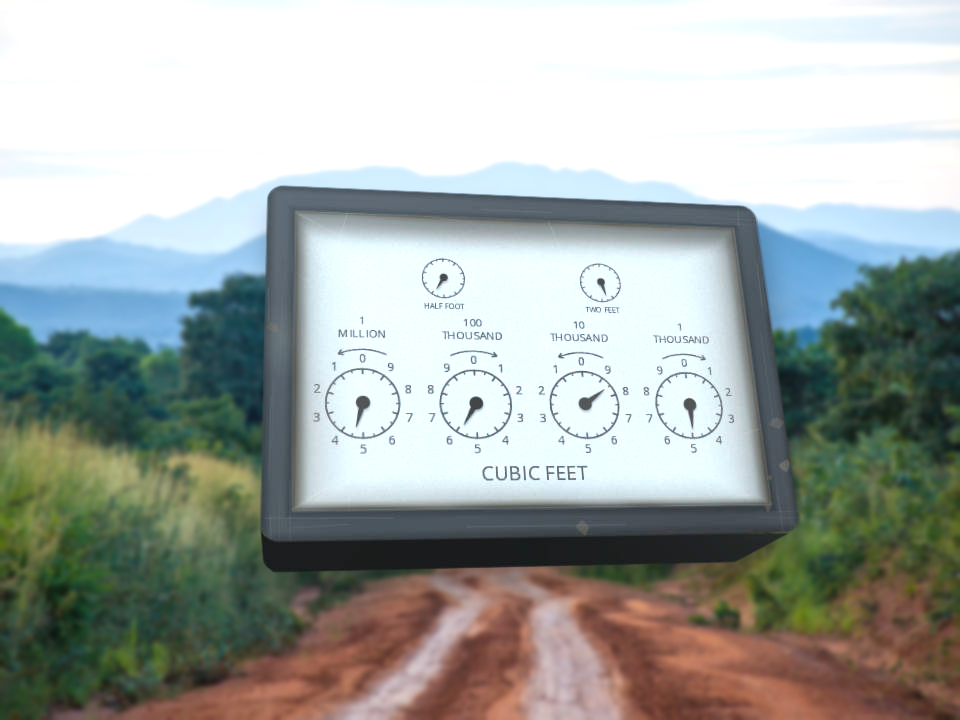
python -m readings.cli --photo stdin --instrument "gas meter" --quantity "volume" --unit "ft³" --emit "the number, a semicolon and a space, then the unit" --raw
458500; ft³
